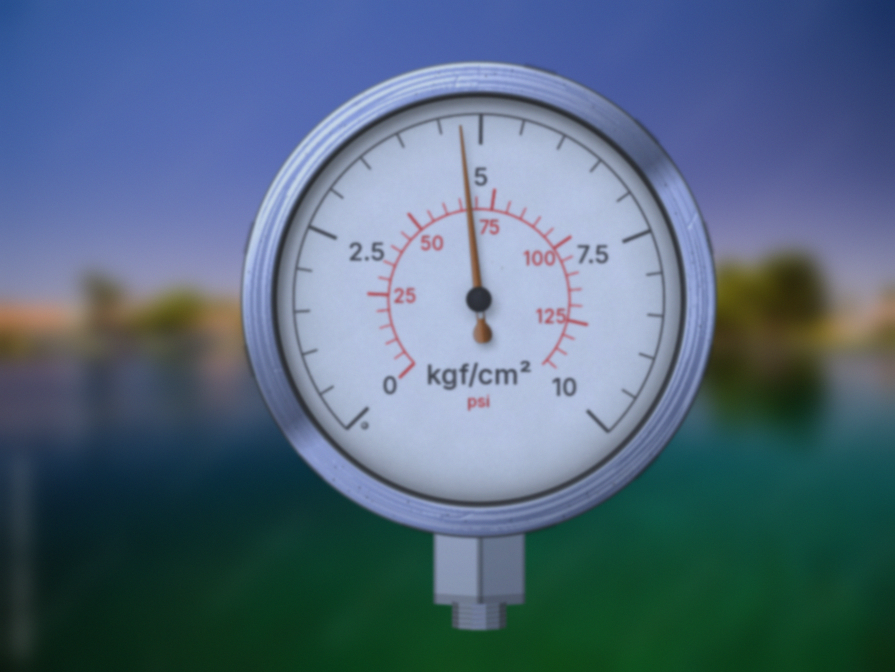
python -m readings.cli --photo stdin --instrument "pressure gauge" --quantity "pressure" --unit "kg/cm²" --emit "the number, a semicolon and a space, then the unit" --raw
4.75; kg/cm²
